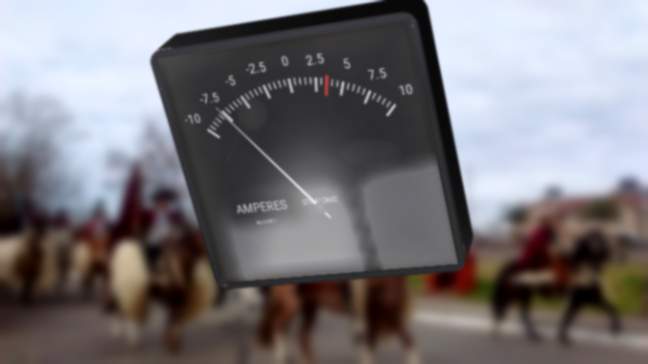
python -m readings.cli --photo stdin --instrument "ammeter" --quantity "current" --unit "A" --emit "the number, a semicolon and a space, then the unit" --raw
-7.5; A
